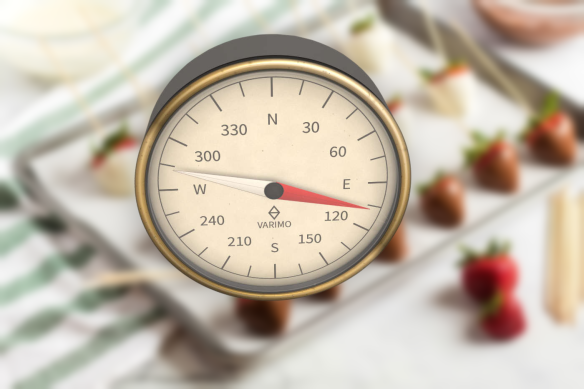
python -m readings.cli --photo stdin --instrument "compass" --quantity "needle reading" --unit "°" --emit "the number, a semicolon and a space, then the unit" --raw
105; °
